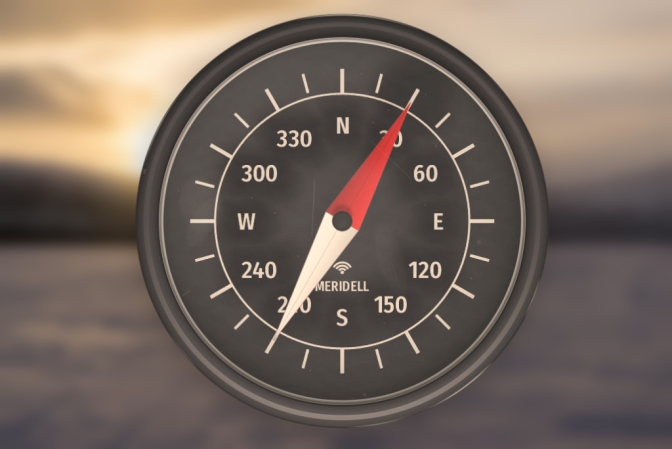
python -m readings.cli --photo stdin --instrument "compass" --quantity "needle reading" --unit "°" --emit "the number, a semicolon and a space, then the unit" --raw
30; °
